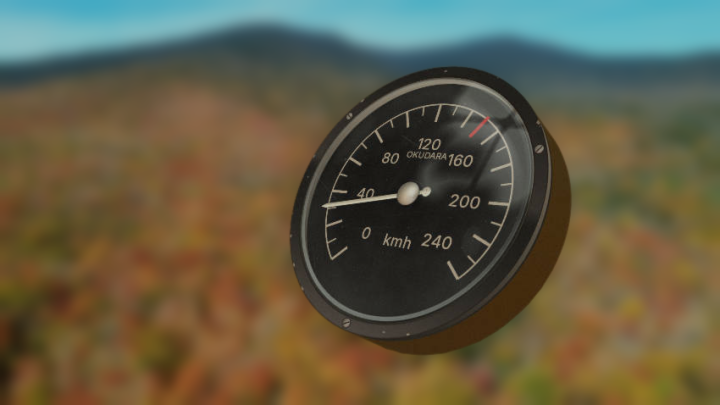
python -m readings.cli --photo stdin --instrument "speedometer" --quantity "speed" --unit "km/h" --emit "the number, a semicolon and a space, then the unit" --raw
30; km/h
